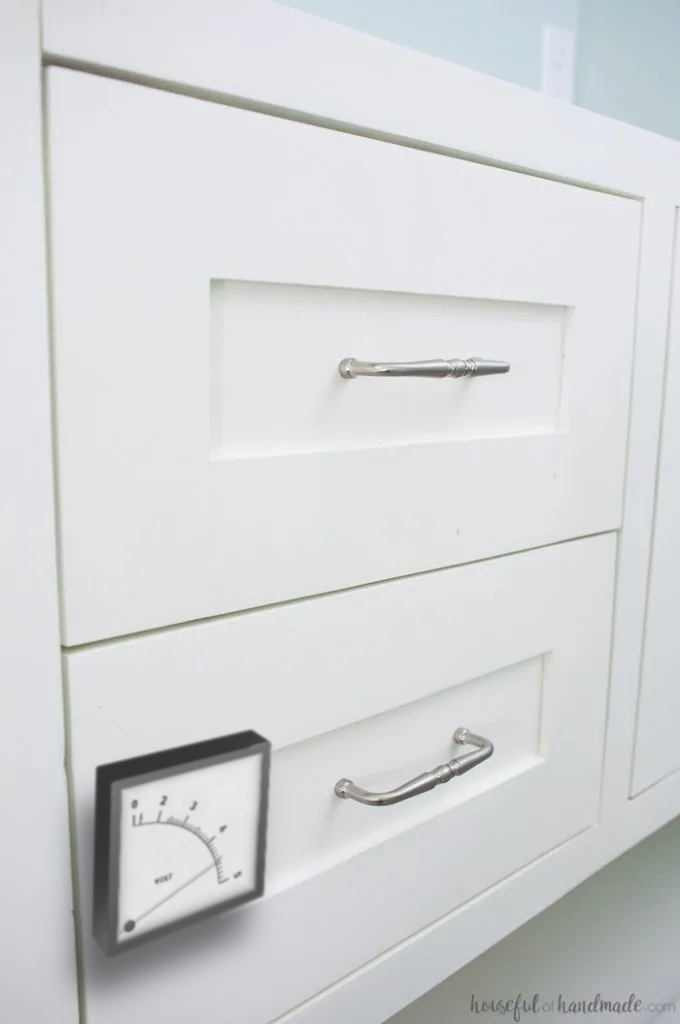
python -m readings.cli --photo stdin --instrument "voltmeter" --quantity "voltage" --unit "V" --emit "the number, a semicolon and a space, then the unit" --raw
4.5; V
